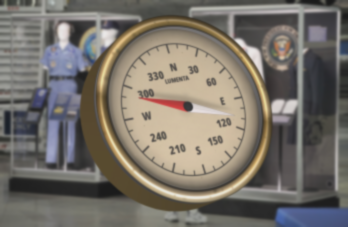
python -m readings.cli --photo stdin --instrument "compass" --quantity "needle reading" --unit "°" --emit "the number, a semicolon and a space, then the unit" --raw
290; °
